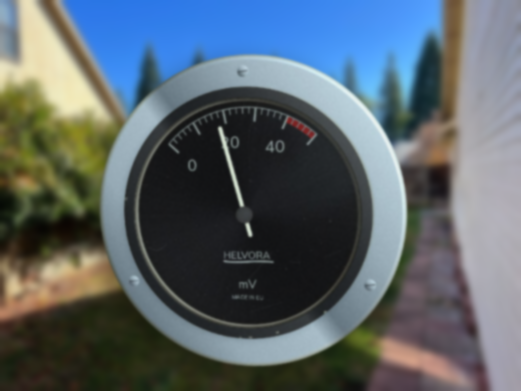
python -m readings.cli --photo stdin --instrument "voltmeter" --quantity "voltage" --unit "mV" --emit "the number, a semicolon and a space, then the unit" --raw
18; mV
